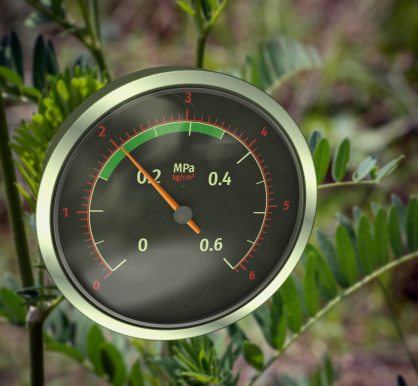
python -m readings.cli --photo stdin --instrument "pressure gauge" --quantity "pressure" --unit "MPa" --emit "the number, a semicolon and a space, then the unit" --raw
0.2; MPa
